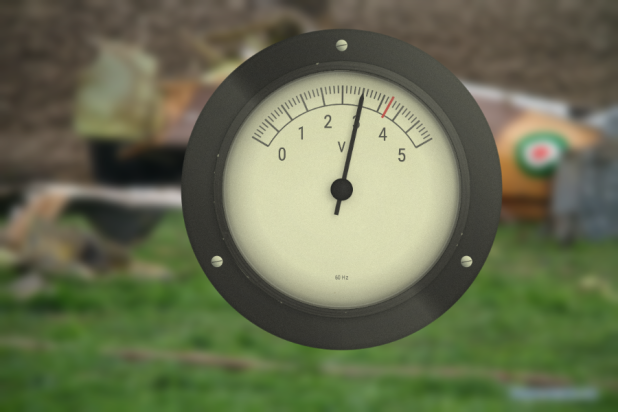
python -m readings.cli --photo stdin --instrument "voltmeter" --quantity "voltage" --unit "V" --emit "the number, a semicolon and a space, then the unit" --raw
3; V
